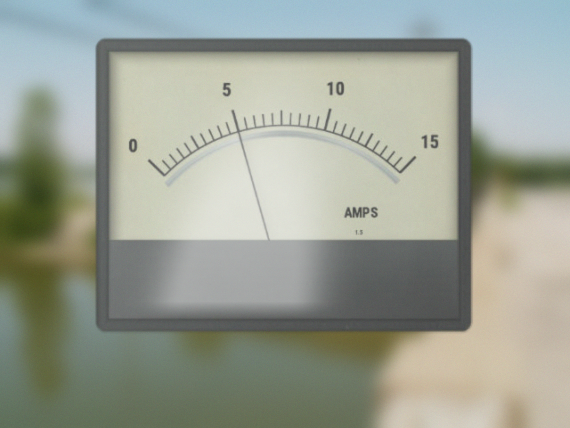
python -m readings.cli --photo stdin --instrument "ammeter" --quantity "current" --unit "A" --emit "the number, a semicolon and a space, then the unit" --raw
5; A
